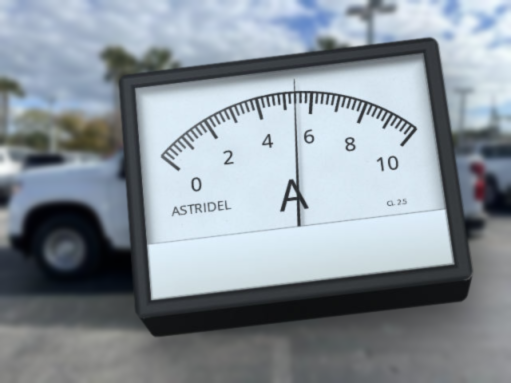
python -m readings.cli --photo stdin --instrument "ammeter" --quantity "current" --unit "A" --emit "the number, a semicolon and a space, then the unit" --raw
5.4; A
